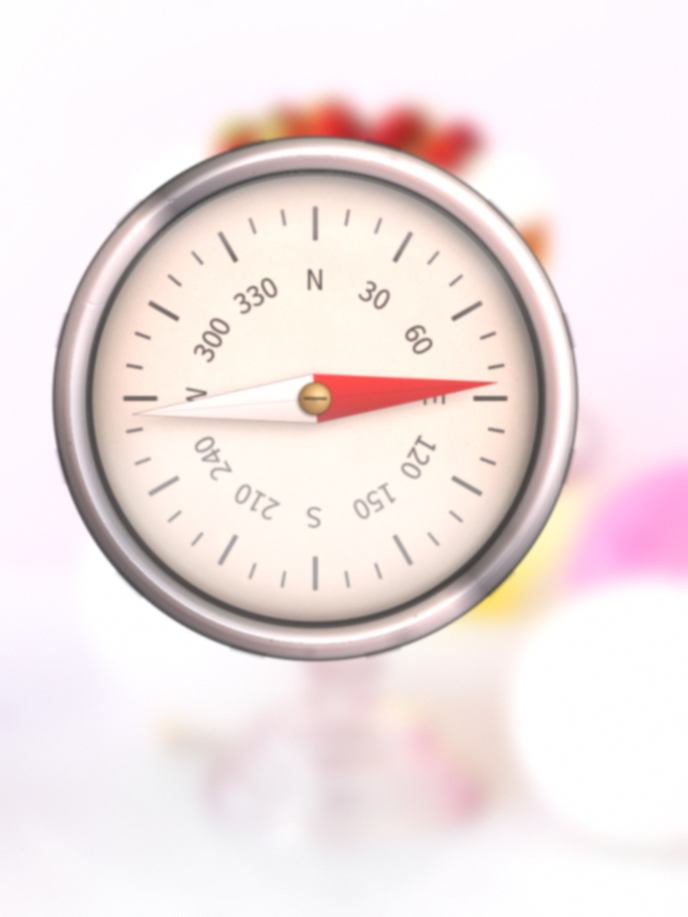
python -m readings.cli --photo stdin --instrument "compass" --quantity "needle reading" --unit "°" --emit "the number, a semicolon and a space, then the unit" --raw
85; °
